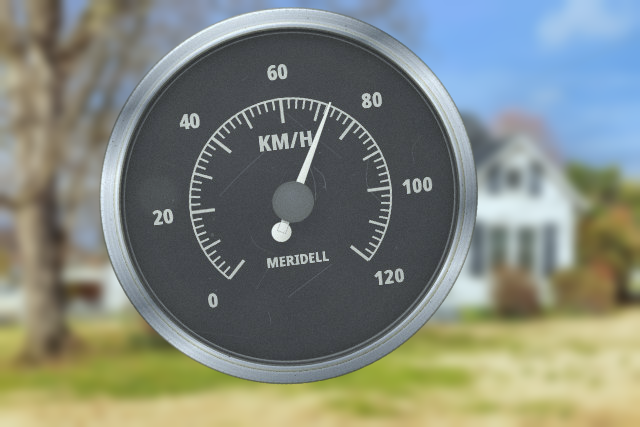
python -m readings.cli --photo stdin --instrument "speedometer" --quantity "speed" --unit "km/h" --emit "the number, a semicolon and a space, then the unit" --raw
72; km/h
